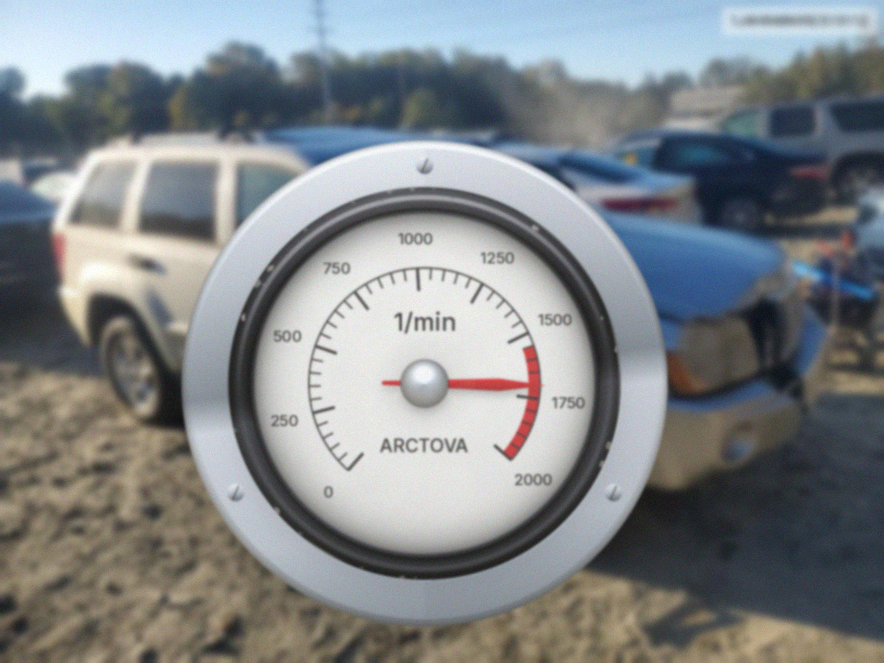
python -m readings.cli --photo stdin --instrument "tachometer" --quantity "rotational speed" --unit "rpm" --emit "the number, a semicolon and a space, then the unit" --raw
1700; rpm
